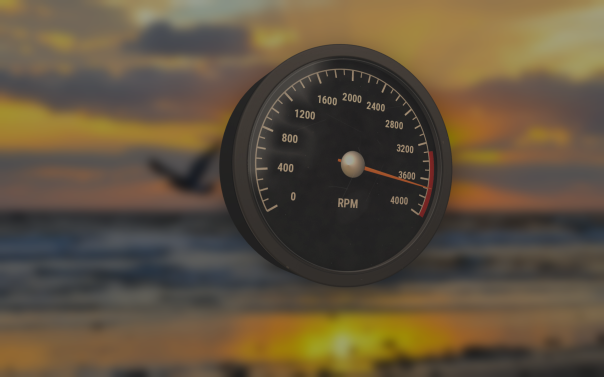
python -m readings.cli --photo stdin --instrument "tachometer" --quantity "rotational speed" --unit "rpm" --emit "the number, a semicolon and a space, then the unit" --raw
3700; rpm
